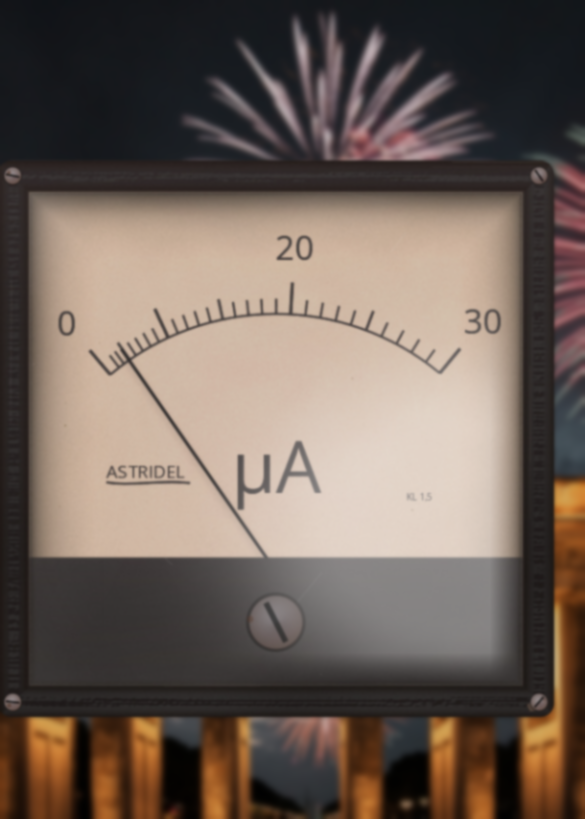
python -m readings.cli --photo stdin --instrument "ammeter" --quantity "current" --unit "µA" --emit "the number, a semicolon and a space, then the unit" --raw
5; µA
